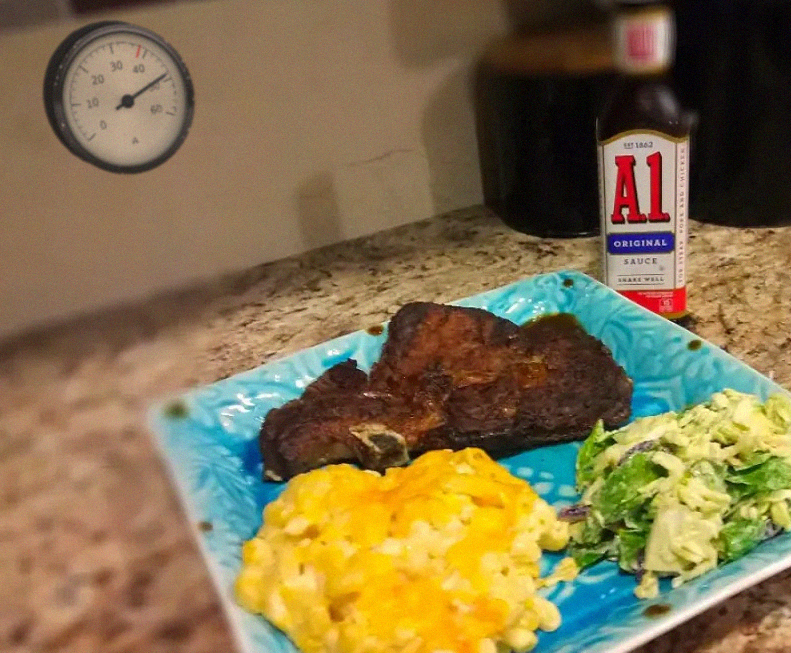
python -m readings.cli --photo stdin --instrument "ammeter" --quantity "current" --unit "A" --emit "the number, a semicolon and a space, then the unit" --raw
48; A
